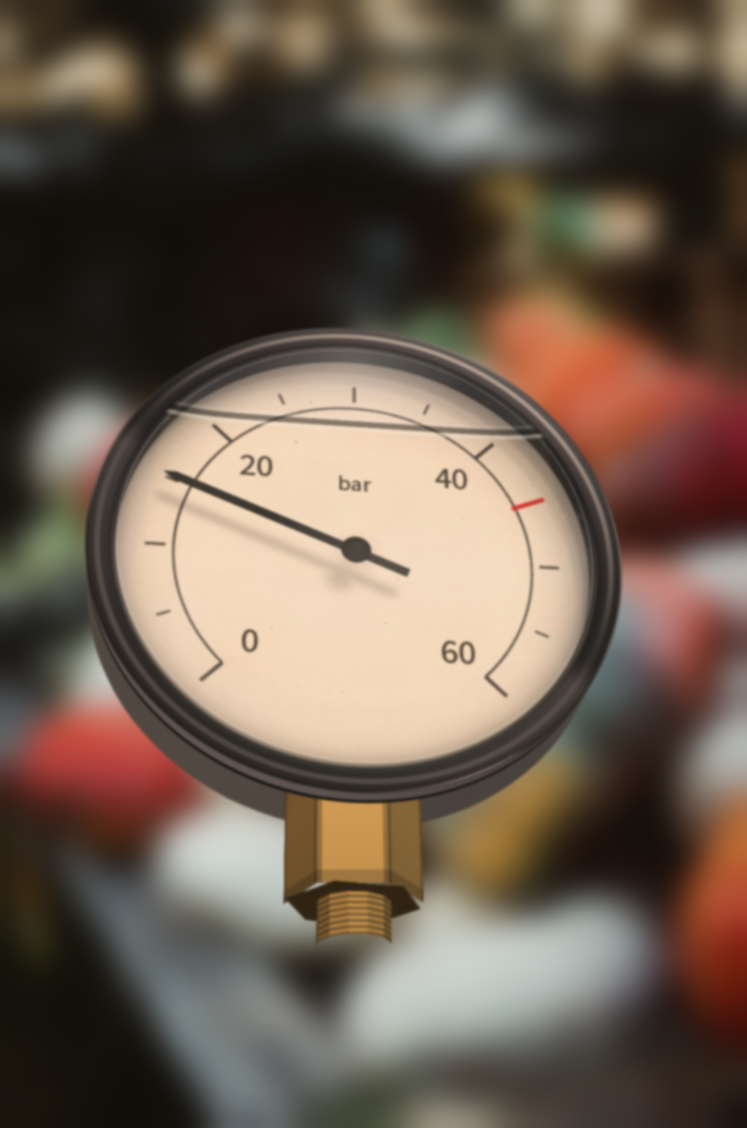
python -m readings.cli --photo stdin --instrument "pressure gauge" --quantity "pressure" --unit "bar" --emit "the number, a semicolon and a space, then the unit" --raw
15; bar
